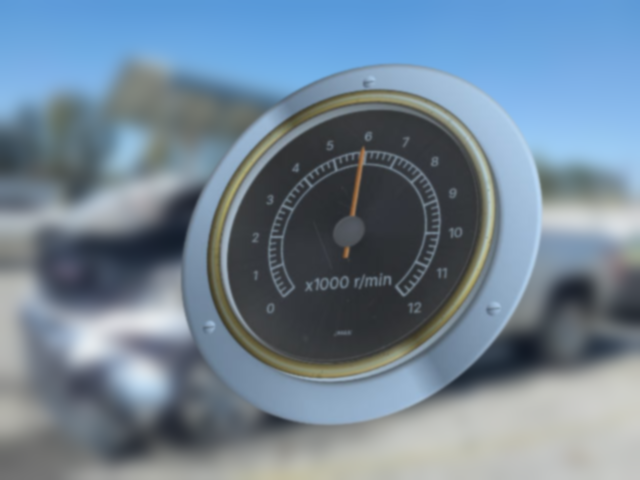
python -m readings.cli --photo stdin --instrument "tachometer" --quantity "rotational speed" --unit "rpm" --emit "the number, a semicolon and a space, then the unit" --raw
6000; rpm
